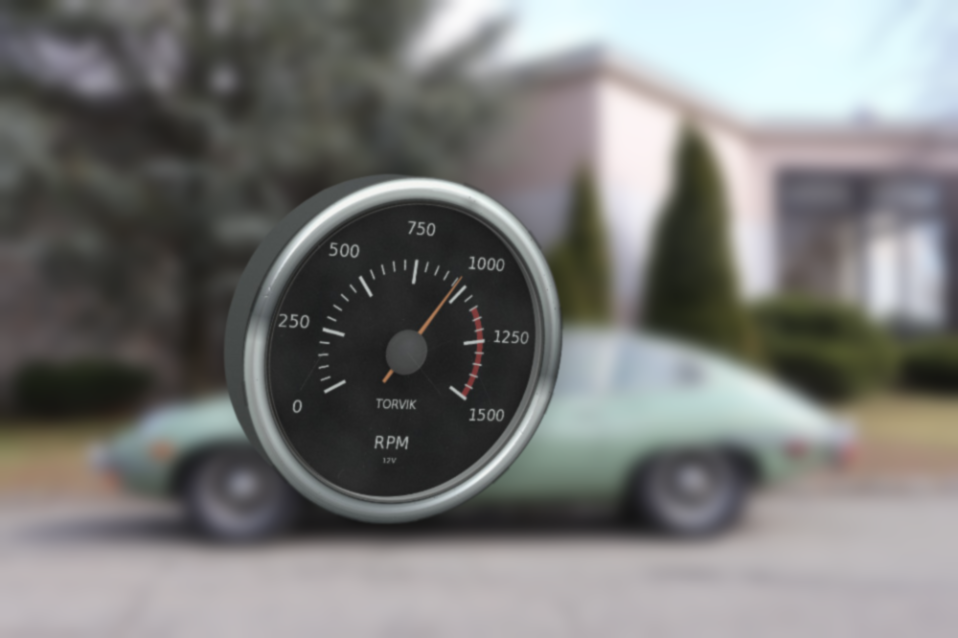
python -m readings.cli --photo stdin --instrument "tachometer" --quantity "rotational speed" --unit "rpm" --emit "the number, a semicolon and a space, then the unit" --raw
950; rpm
